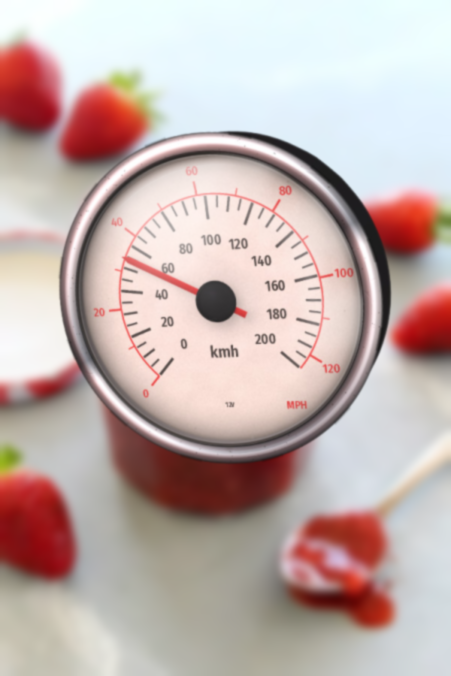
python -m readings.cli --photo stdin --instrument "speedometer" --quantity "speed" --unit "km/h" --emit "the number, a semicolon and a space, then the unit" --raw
55; km/h
